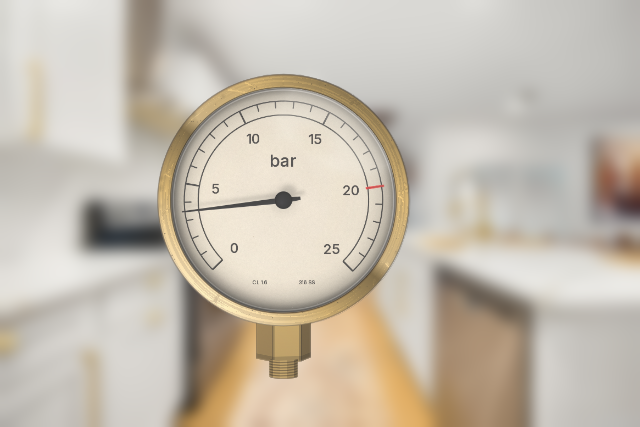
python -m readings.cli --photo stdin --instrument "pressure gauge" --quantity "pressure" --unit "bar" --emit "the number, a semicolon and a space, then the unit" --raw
3.5; bar
